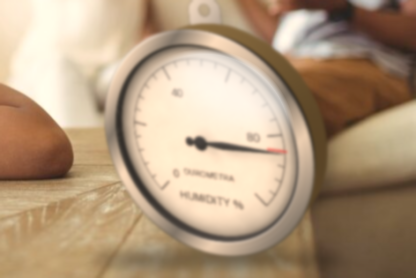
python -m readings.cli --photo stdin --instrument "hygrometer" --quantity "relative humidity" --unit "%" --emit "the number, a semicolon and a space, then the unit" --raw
84; %
